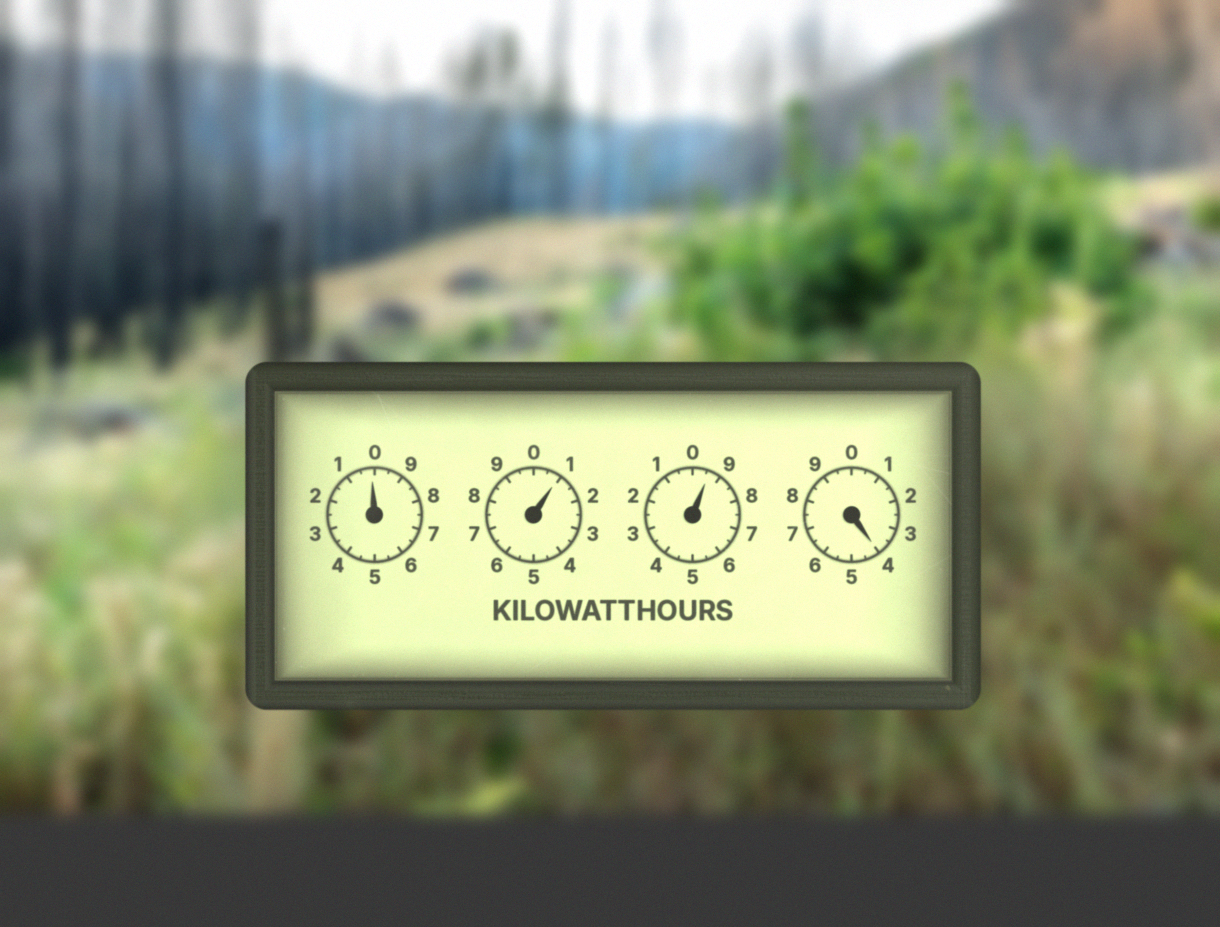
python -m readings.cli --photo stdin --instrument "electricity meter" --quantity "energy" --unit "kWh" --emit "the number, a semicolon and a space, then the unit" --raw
94; kWh
